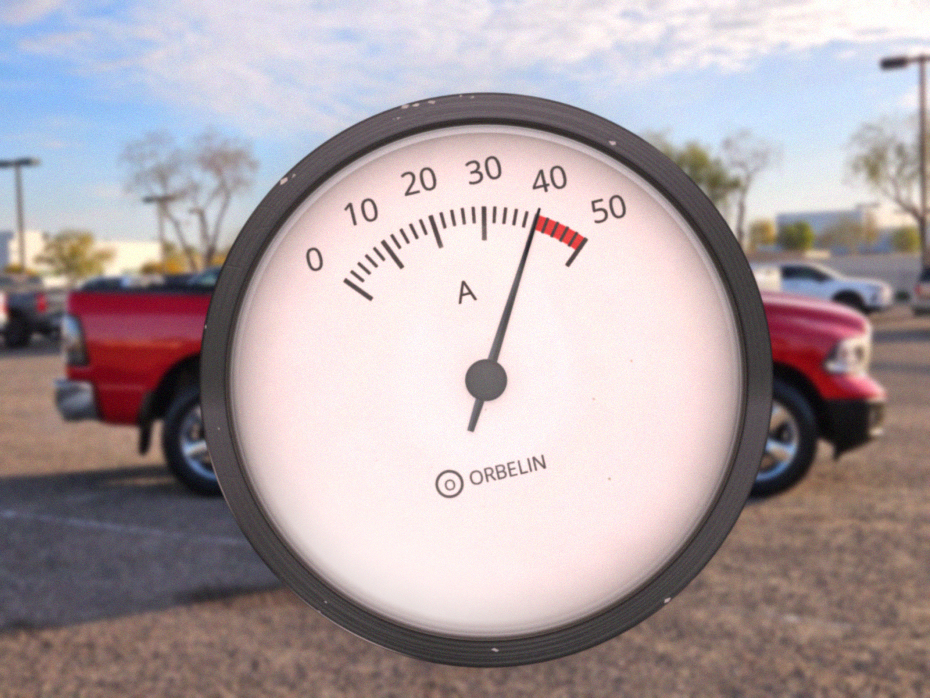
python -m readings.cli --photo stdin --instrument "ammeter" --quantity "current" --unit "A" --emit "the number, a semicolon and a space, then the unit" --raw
40; A
